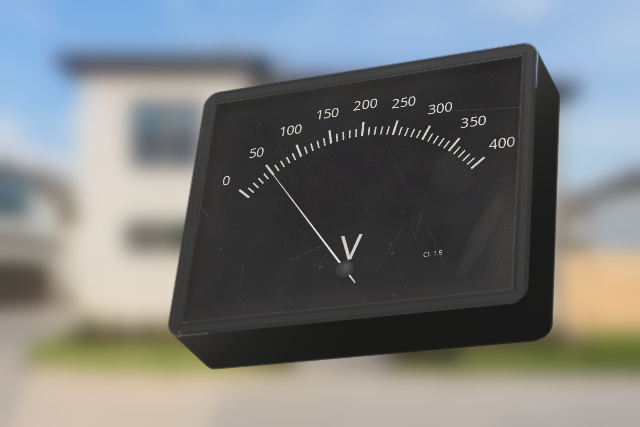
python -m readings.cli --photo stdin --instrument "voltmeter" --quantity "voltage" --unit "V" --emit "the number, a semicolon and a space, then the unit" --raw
50; V
